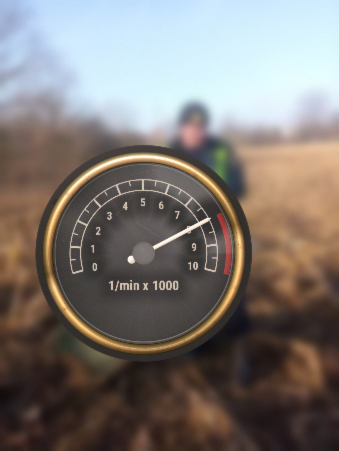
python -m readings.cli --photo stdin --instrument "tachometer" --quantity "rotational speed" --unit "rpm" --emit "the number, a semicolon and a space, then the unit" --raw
8000; rpm
